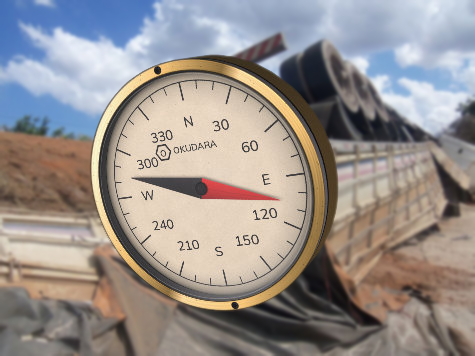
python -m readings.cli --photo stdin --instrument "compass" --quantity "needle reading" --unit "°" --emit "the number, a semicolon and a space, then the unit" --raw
105; °
